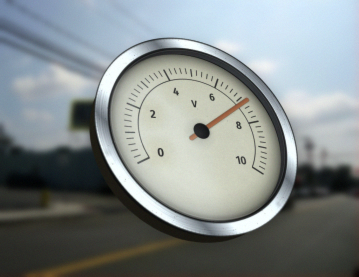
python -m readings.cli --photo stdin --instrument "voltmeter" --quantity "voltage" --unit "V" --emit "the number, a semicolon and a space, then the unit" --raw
7.2; V
